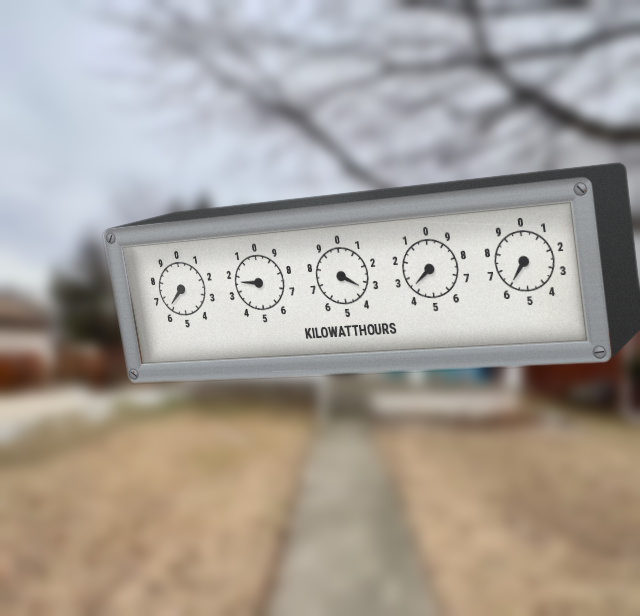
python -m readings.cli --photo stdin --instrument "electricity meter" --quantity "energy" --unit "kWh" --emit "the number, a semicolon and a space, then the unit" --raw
62336; kWh
